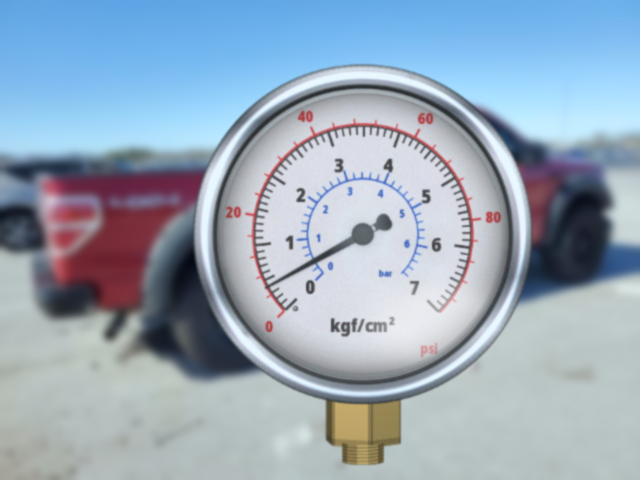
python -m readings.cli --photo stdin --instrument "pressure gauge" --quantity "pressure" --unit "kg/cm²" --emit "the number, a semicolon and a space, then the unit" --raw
0.4; kg/cm²
